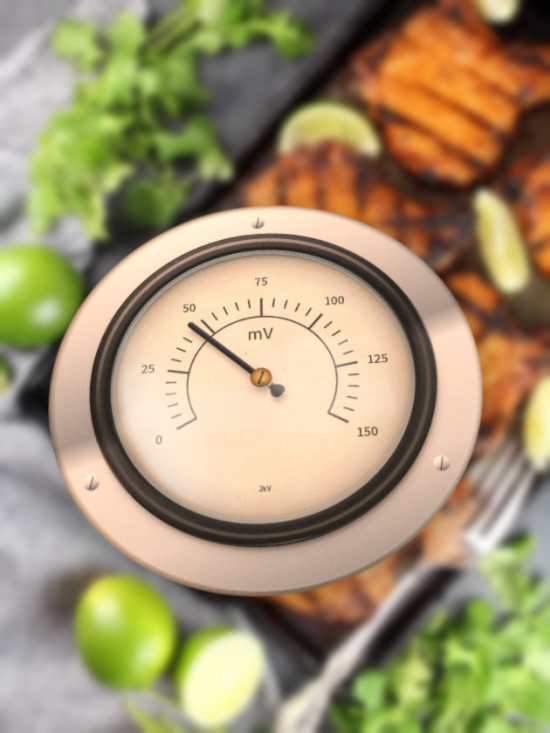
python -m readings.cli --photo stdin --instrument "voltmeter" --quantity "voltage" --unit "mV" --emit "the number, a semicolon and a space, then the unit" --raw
45; mV
